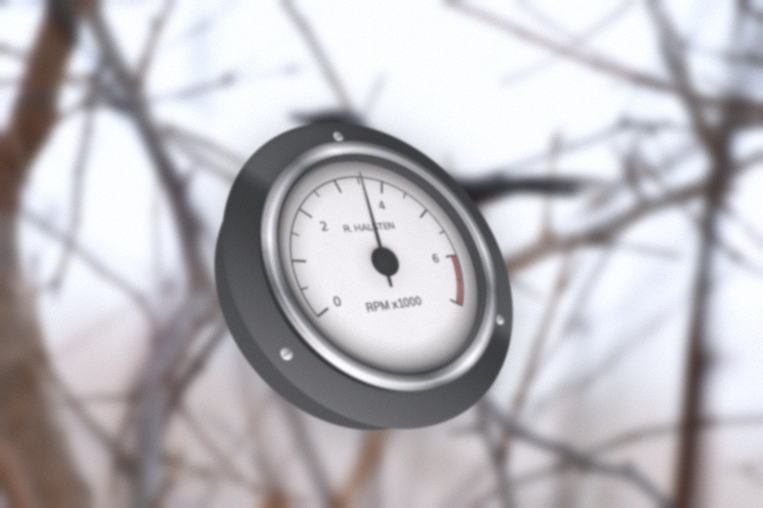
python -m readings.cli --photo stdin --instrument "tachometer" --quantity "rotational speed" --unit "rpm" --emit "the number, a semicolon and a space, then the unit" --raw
3500; rpm
